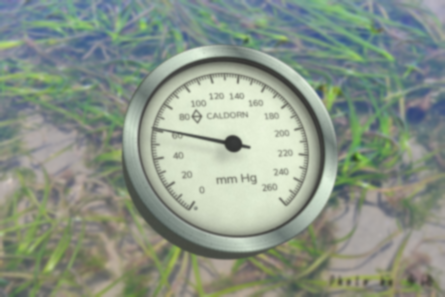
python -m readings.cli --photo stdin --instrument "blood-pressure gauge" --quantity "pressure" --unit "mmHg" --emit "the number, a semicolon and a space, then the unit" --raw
60; mmHg
